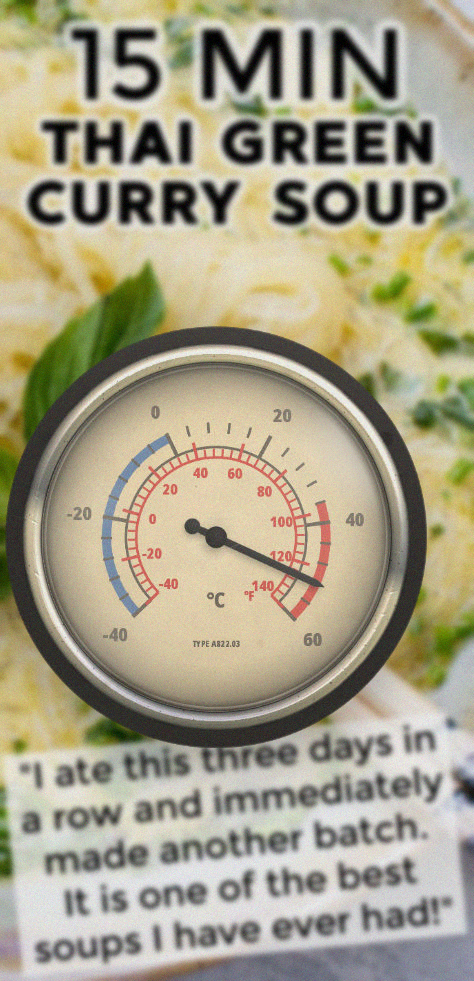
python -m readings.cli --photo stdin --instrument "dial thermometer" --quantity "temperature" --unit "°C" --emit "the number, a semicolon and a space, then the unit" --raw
52; °C
